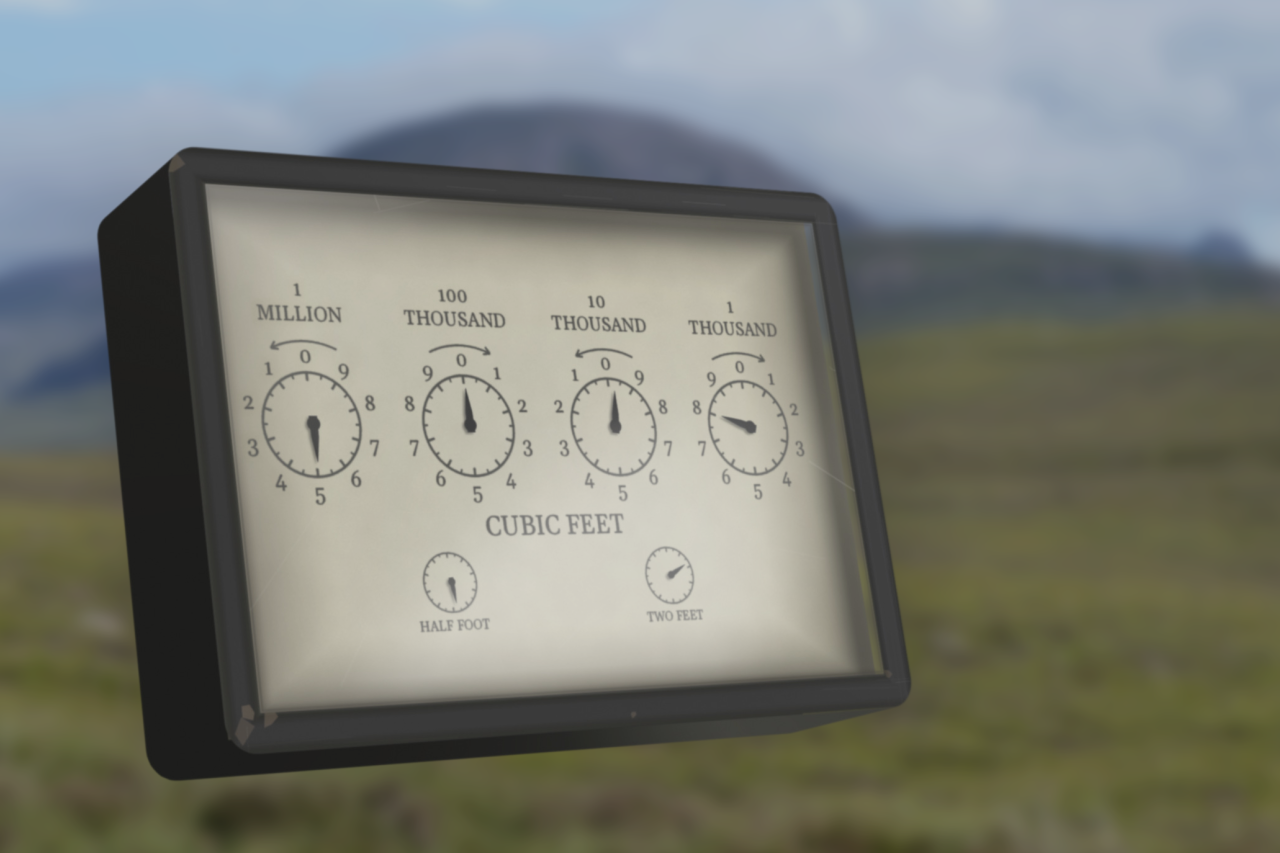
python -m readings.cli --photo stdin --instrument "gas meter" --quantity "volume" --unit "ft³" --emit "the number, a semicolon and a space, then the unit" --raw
499800; ft³
